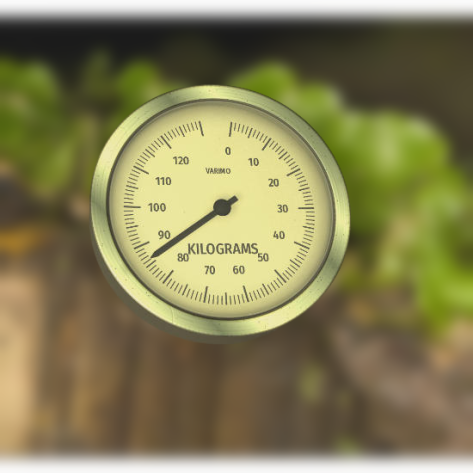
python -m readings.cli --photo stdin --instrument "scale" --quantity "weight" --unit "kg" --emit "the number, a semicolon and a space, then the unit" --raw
86; kg
